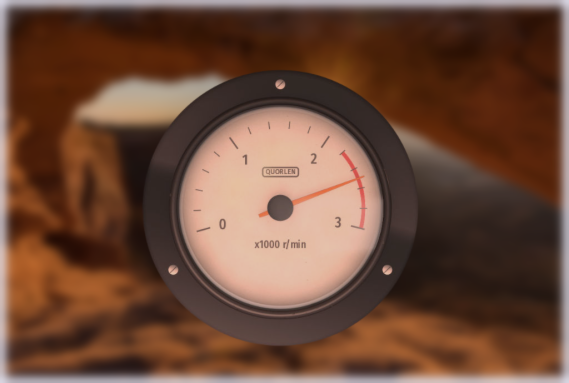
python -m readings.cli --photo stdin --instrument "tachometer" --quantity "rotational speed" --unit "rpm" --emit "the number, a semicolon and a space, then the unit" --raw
2500; rpm
